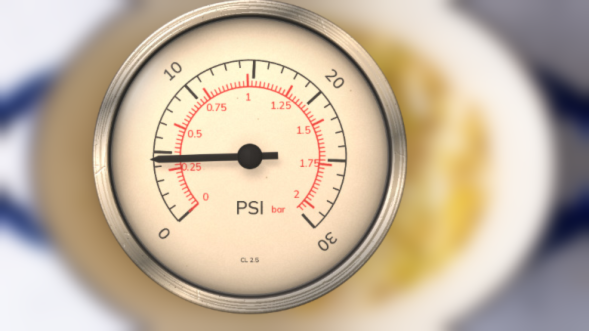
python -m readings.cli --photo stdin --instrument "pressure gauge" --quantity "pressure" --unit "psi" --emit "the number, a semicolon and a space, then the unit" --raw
4.5; psi
